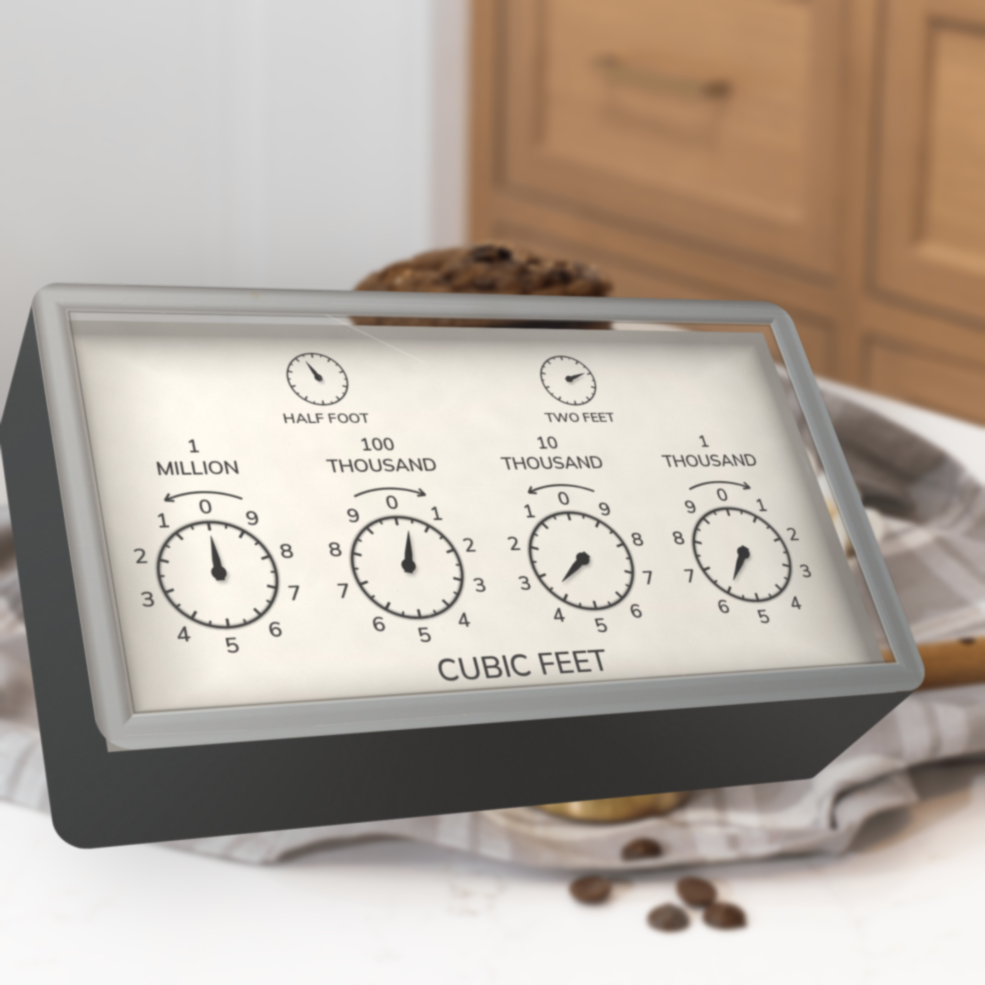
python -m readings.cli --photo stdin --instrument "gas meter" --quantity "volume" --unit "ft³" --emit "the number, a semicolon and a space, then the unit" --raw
3600; ft³
